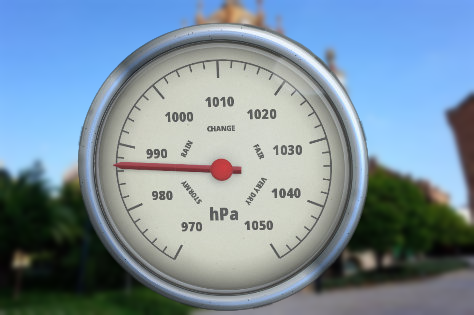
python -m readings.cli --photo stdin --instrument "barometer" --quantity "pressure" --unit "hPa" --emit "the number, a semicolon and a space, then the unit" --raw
987; hPa
